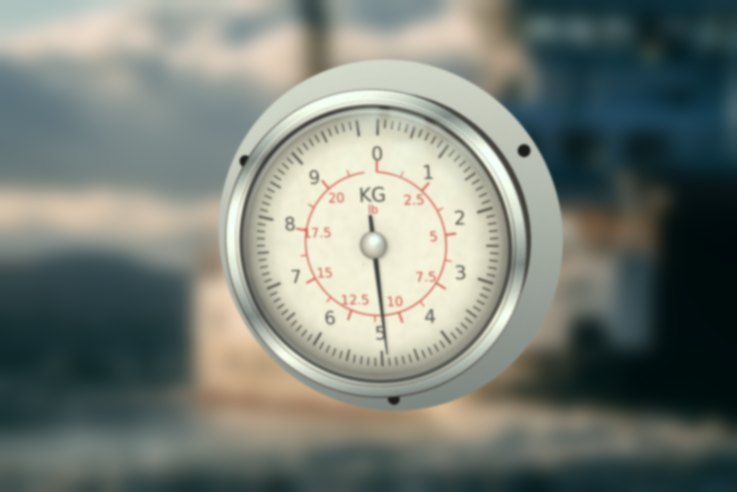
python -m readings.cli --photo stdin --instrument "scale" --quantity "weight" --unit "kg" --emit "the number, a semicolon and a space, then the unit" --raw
4.9; kg
